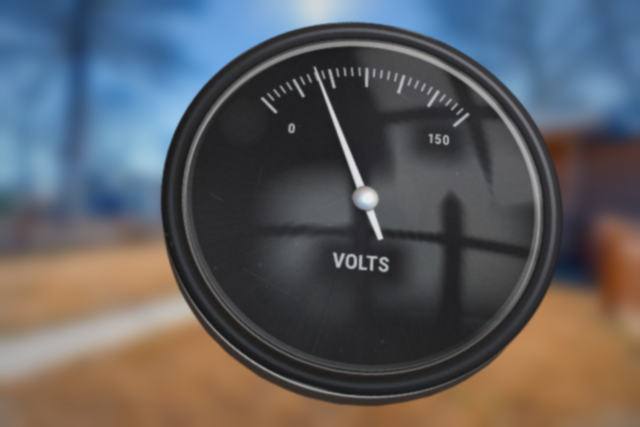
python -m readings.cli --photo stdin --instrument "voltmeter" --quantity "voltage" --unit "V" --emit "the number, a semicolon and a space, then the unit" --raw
40; V
